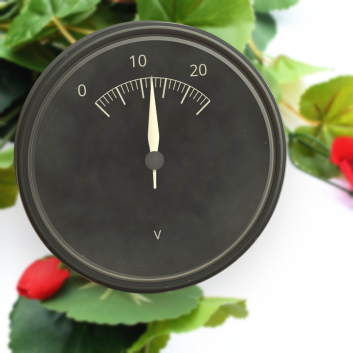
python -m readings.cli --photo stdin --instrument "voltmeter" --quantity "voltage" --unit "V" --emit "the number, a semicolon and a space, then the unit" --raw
12; V
